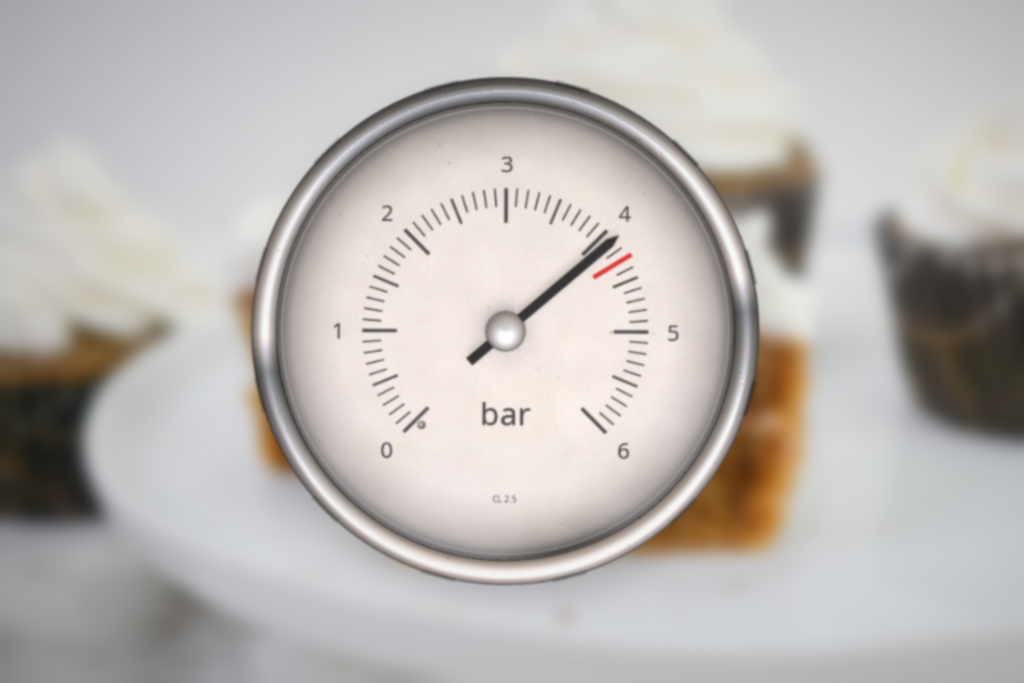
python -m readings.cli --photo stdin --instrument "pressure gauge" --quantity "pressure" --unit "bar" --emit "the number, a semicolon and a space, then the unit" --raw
4.1; bar
